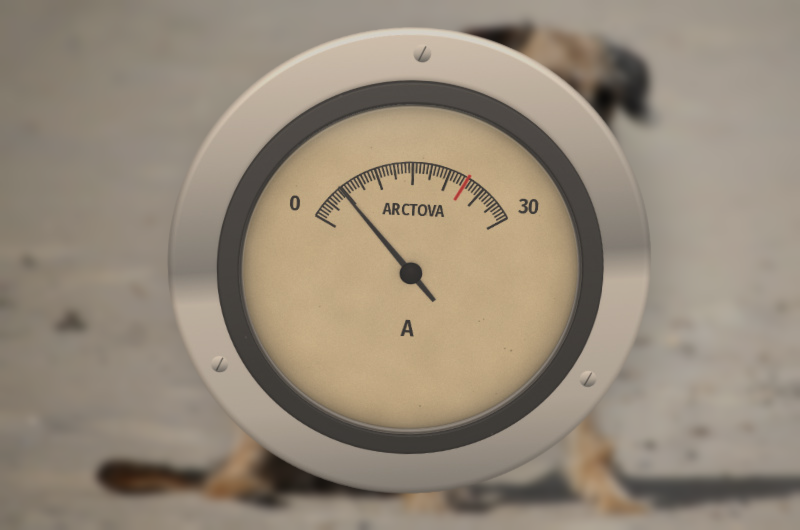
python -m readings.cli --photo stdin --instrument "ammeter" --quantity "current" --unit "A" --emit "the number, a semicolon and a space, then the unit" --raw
5; A
